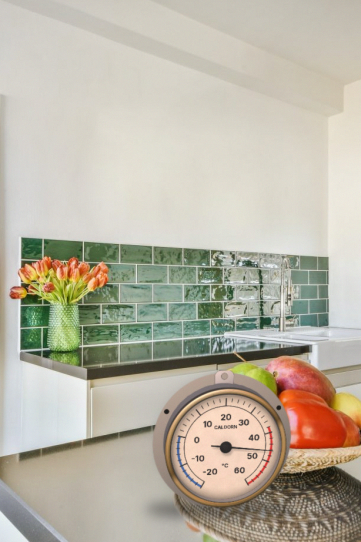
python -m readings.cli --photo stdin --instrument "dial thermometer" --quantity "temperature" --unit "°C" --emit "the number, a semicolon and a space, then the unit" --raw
46; °C
